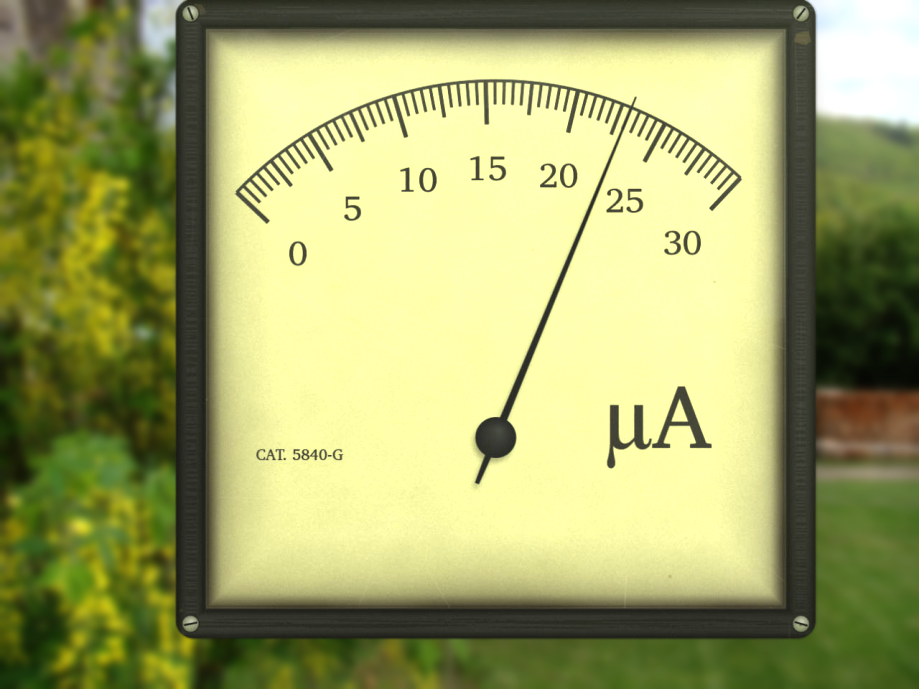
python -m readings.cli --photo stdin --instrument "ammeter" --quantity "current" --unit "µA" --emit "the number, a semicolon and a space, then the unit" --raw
23; µA
